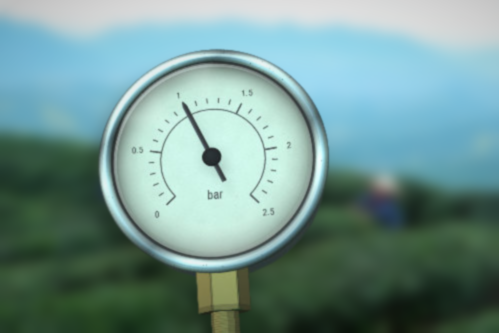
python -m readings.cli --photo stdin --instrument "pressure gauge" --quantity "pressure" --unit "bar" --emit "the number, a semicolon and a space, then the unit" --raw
1; bar
